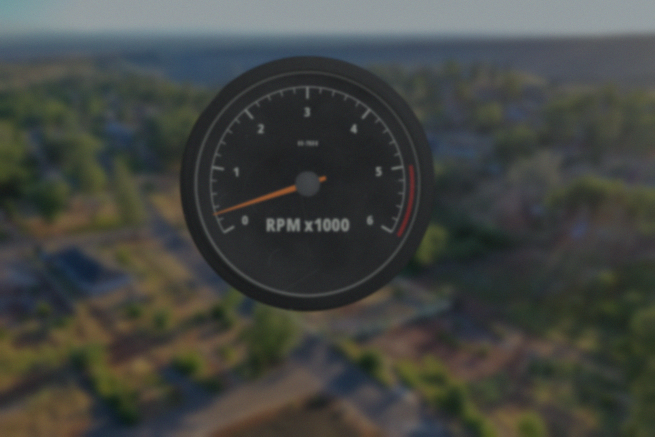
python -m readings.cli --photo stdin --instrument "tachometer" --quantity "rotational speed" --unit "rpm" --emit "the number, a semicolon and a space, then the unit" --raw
300; rpm
